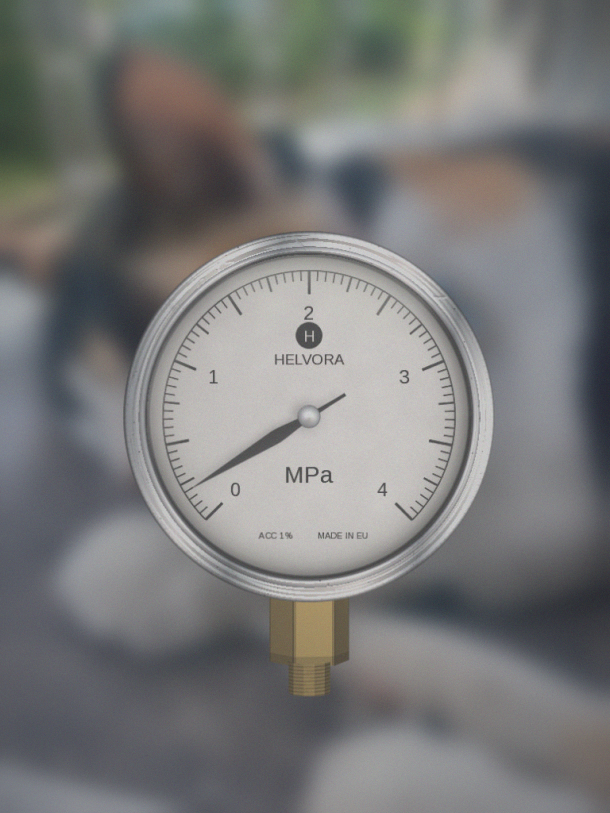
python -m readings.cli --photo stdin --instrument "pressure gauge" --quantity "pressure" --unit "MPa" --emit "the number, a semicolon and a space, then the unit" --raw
0.2; MPa
